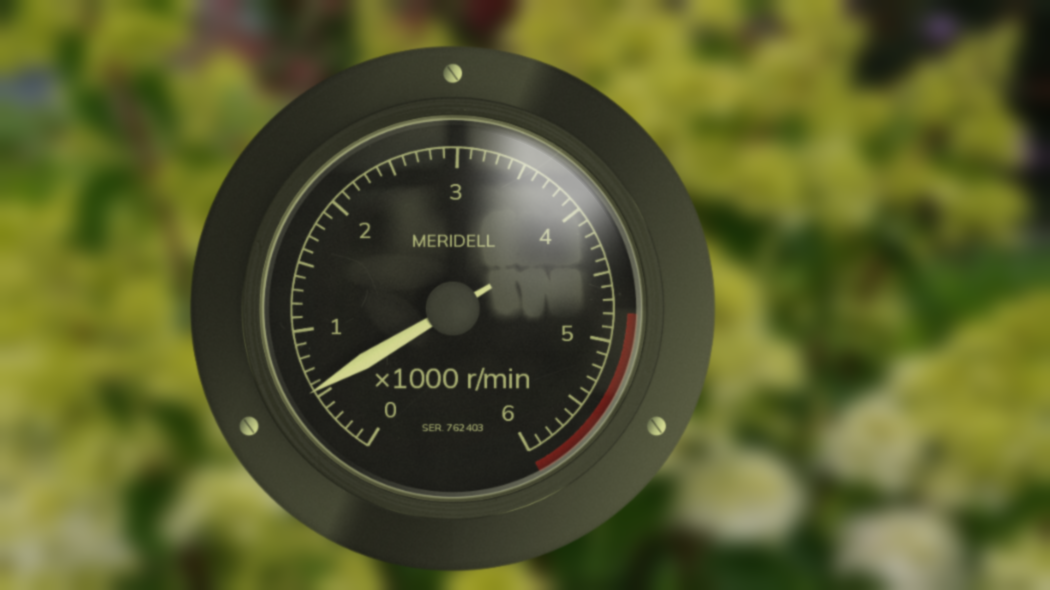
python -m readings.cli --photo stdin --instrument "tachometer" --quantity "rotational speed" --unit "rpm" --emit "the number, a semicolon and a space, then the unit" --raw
550; rpm
